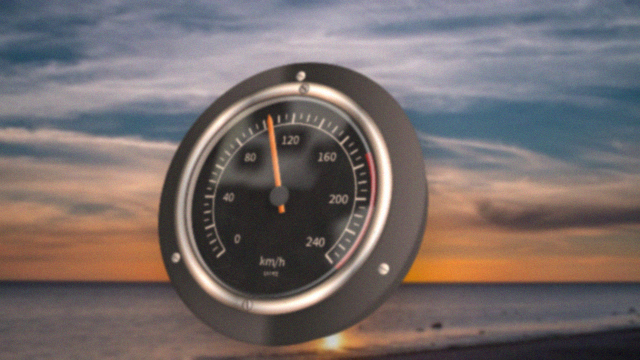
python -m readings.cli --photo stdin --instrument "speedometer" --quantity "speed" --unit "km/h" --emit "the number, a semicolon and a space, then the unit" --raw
105; km/h
